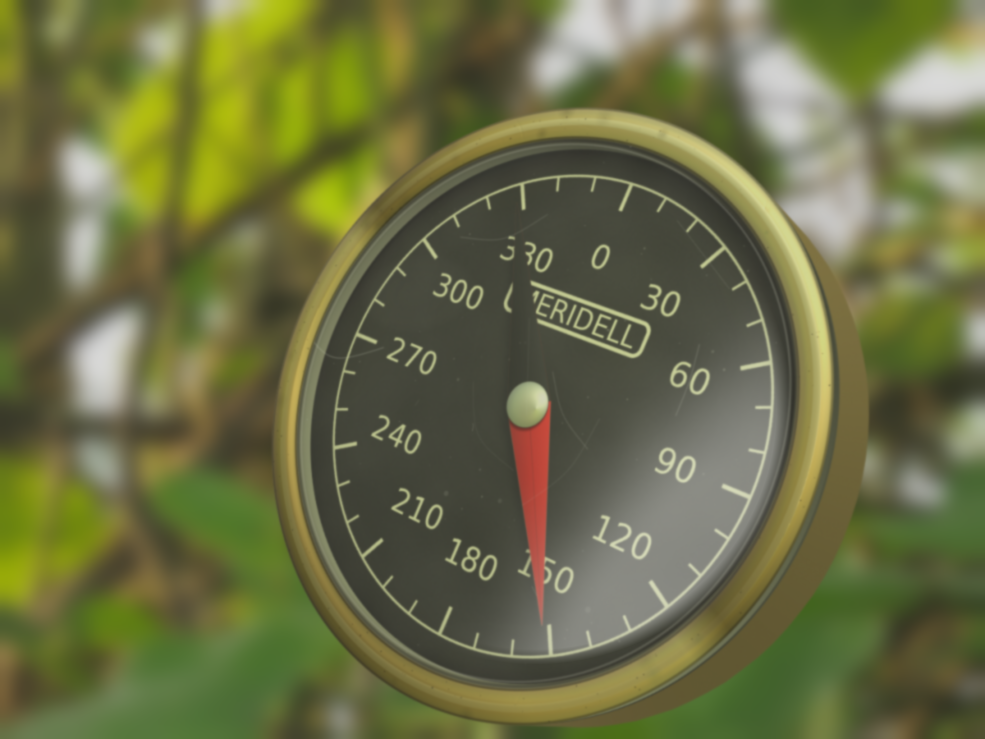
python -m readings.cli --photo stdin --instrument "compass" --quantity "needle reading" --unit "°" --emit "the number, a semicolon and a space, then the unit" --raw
150; °
